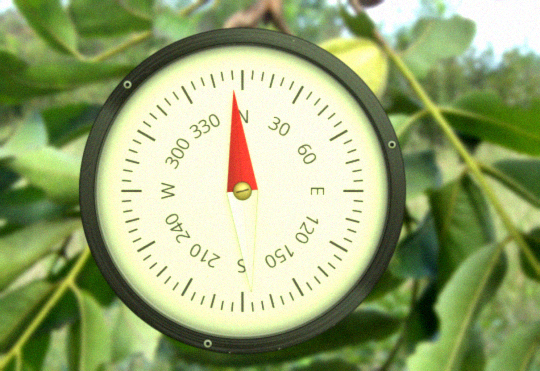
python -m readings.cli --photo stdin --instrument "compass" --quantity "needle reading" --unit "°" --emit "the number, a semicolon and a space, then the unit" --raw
355; °
